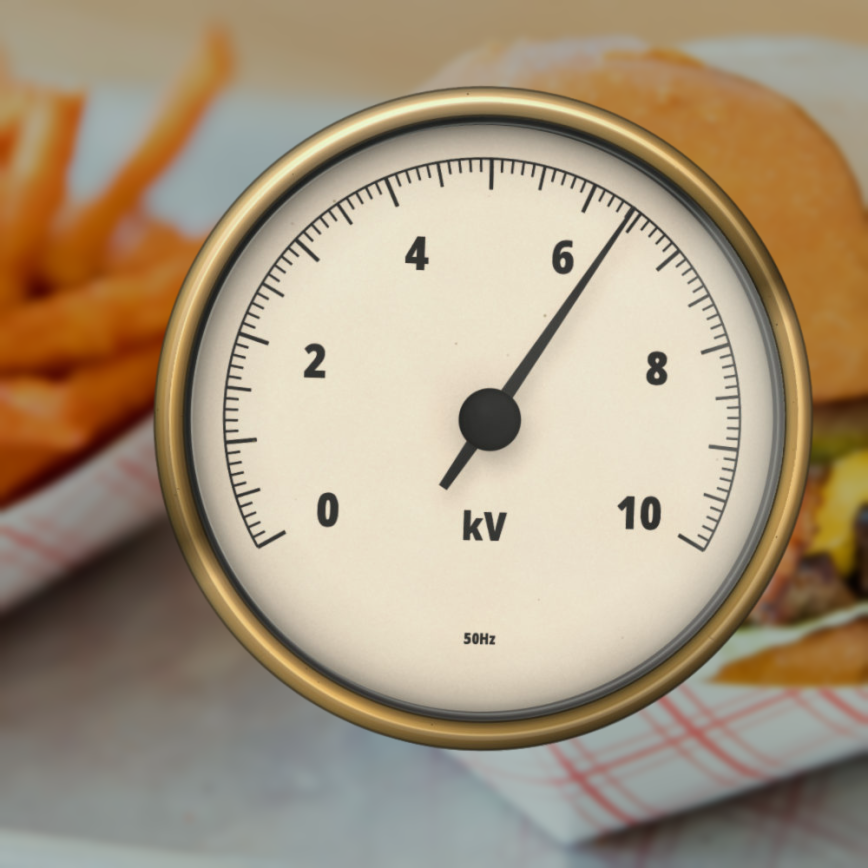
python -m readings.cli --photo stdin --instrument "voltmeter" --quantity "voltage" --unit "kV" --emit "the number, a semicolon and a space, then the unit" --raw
6.4; kV
